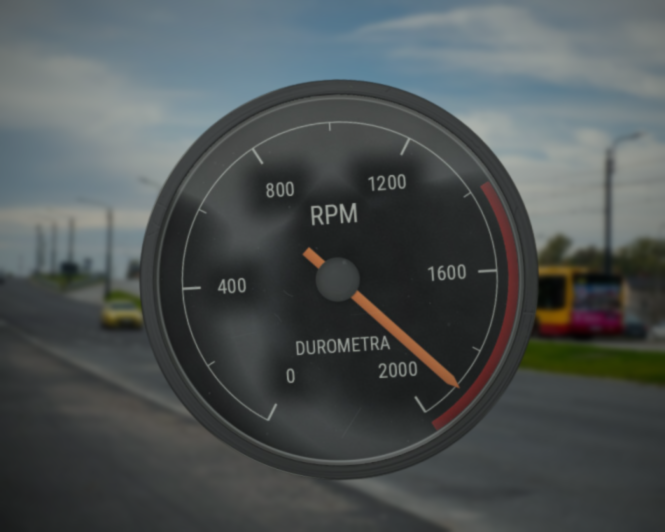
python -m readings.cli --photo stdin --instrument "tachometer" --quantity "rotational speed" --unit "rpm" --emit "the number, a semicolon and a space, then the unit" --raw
1900; rpm
